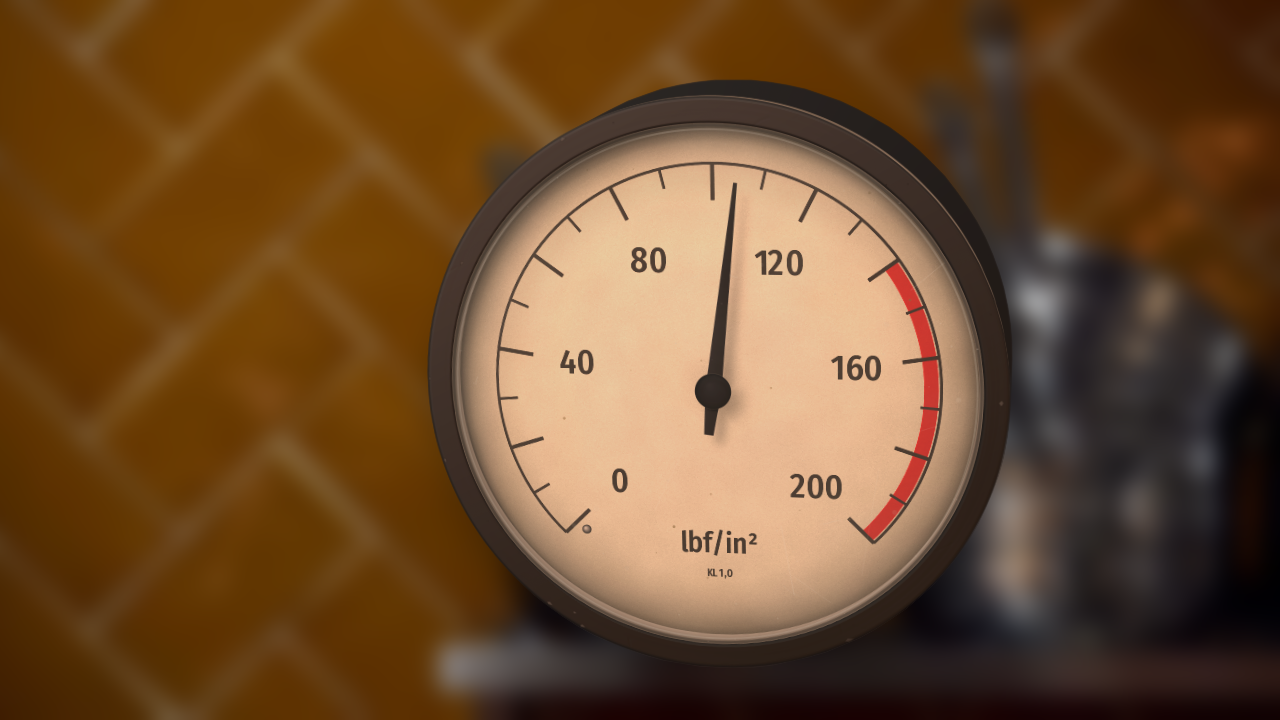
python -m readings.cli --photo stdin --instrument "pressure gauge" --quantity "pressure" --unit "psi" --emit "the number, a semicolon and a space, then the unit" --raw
105; psi
